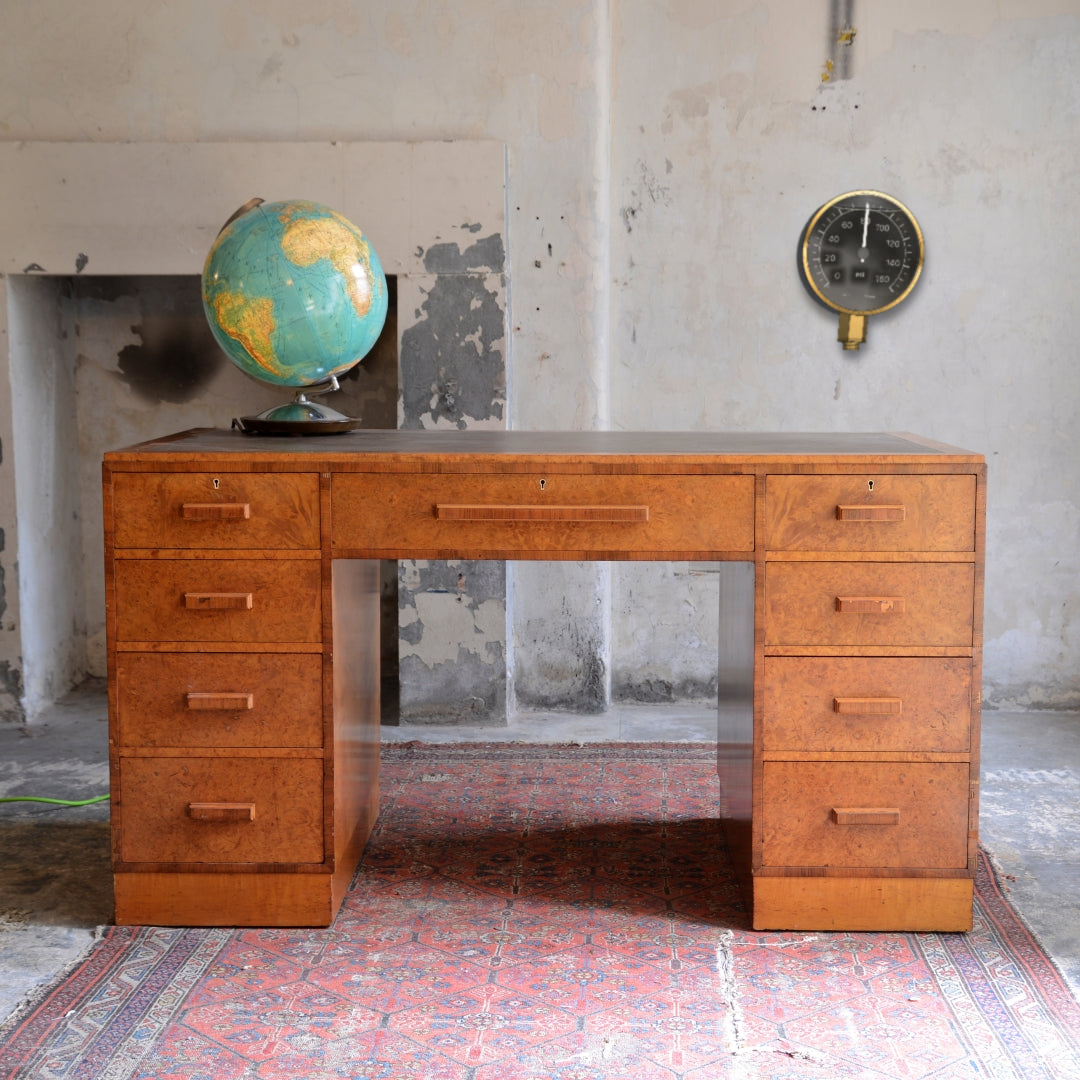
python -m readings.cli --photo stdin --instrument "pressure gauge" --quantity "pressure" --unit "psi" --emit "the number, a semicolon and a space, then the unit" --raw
80; psi
